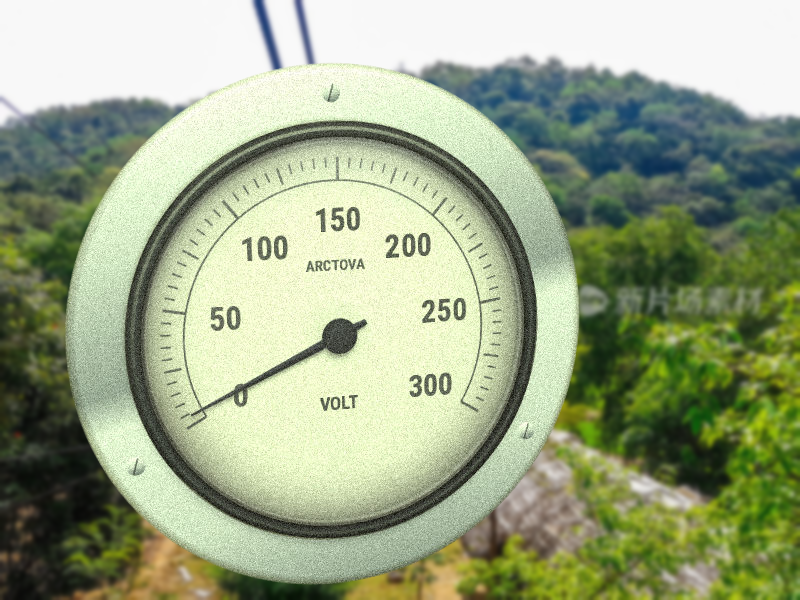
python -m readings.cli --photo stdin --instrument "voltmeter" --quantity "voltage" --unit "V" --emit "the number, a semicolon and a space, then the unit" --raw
5; V
